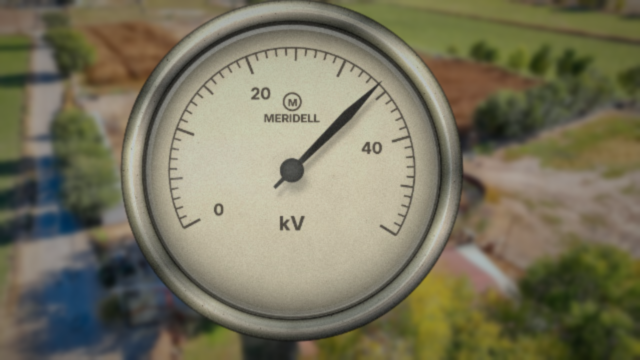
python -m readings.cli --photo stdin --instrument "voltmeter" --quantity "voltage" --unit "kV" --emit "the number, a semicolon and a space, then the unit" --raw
34; kV
